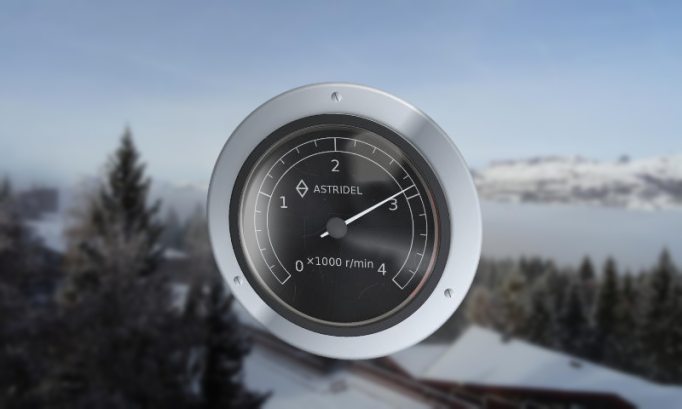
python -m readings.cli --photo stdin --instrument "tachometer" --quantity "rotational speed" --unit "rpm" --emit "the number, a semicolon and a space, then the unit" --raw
2900; rpm
